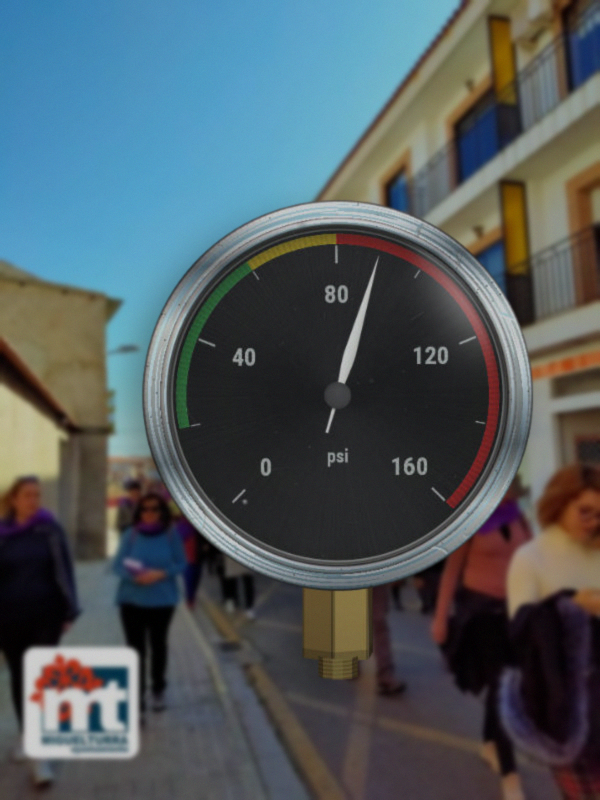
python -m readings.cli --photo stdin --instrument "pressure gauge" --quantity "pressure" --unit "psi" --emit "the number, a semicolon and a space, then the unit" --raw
90; psi
